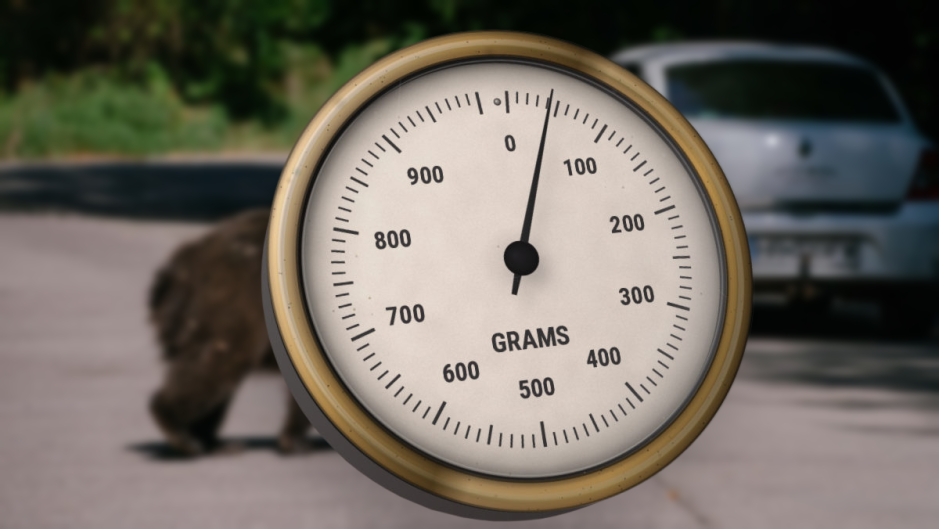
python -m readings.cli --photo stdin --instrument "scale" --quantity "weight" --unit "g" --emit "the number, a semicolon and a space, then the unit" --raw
40; g
